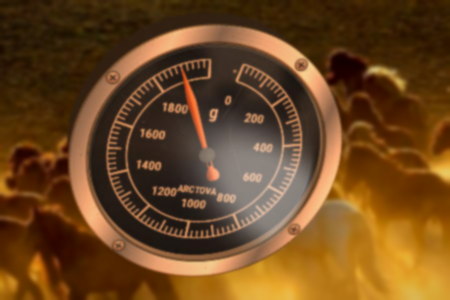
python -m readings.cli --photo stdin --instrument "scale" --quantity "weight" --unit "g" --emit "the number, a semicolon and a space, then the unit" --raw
1900; g
